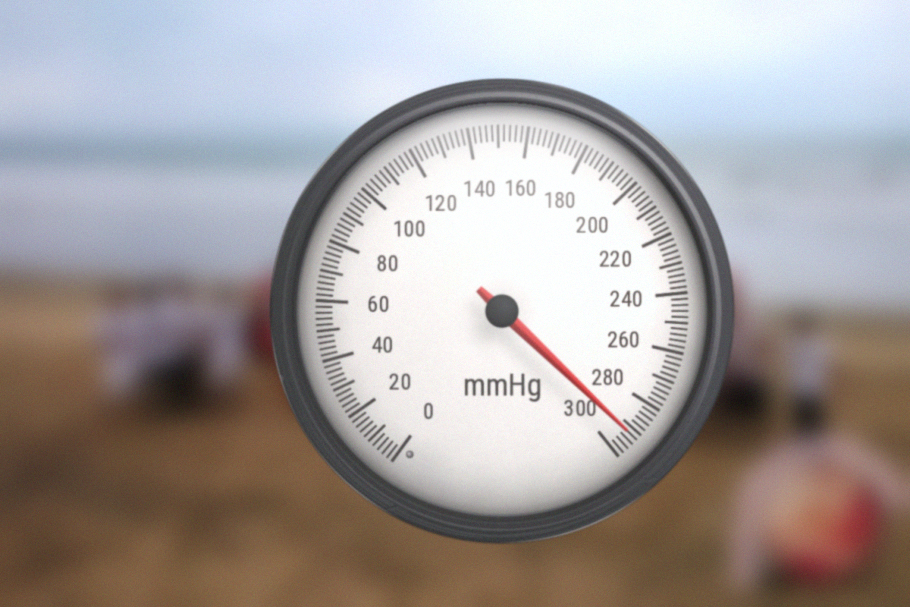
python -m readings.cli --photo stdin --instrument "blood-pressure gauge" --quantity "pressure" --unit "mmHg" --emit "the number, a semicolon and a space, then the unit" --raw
292; mmHg
